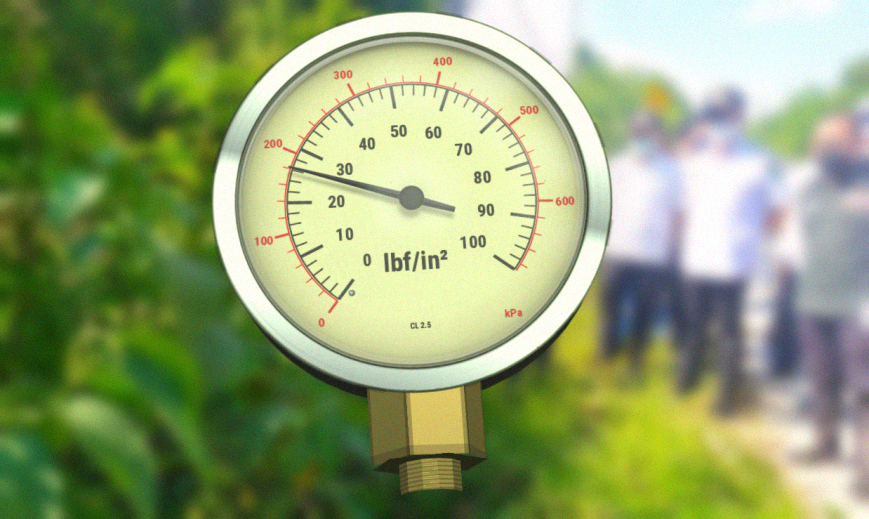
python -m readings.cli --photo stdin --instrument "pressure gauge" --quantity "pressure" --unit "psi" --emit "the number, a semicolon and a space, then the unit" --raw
26; psi
